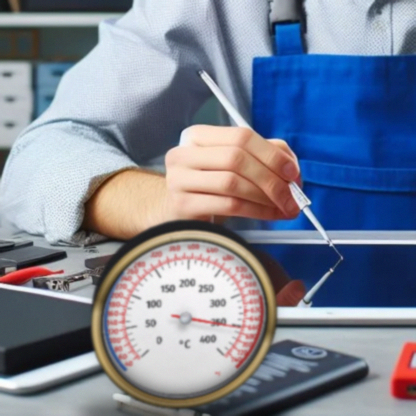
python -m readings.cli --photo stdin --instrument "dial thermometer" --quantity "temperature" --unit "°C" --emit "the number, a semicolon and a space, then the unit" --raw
350; °C
